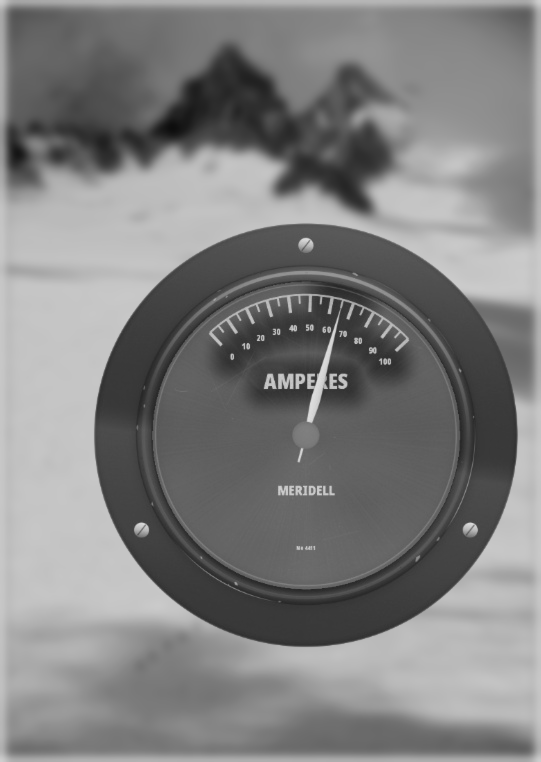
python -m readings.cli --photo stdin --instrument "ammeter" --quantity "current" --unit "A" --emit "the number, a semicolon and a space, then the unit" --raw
65; A
